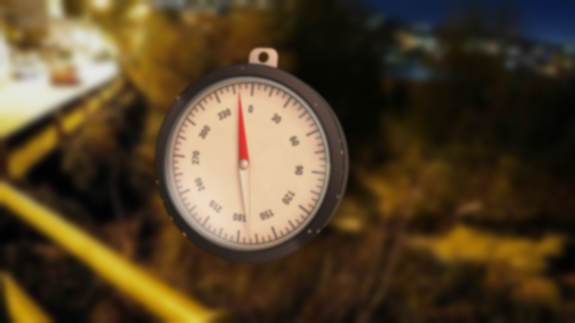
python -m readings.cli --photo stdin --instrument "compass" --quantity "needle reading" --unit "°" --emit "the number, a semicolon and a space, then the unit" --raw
350; °
